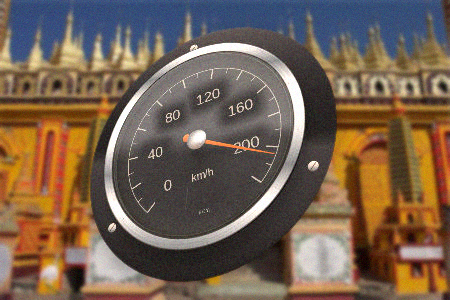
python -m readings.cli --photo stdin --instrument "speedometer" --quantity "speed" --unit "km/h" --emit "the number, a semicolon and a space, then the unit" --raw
205; km/h
